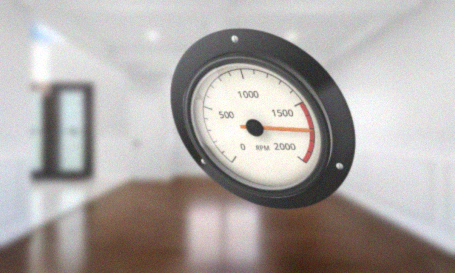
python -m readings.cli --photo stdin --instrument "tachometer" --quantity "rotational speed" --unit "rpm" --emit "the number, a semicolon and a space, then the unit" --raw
1700; rpm
